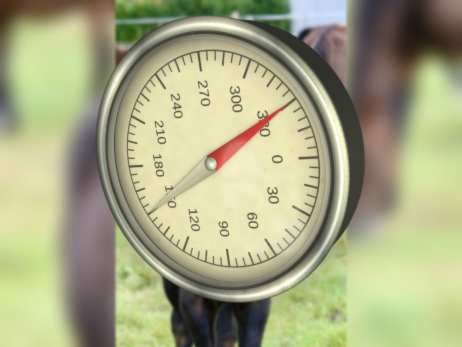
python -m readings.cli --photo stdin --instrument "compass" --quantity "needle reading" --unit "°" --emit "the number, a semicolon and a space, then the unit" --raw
330; °
